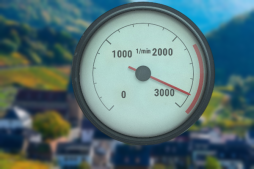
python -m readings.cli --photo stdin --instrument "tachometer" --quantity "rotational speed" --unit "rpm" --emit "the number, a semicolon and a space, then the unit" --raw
2800; rpm
